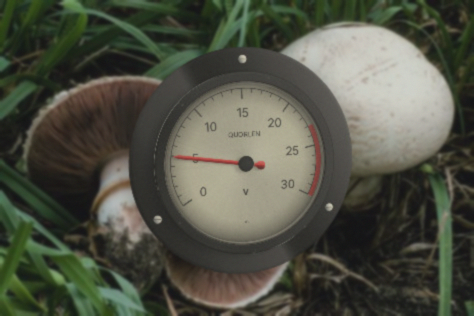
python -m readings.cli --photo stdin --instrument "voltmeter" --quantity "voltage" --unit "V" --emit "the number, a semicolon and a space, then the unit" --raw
5; V
